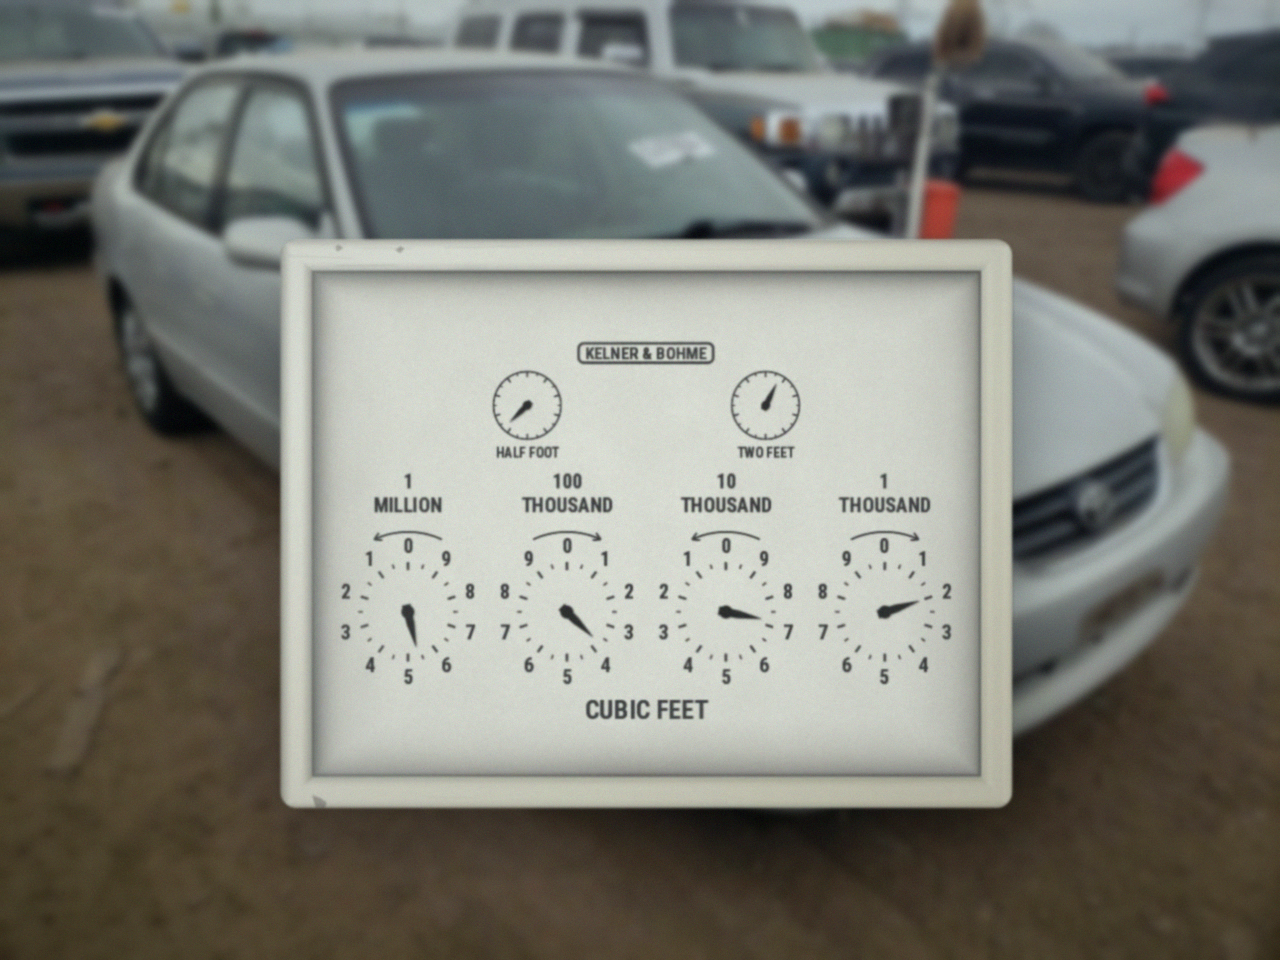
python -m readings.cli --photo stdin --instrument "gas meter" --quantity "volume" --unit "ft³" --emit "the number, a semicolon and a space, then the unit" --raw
537200; ft³
